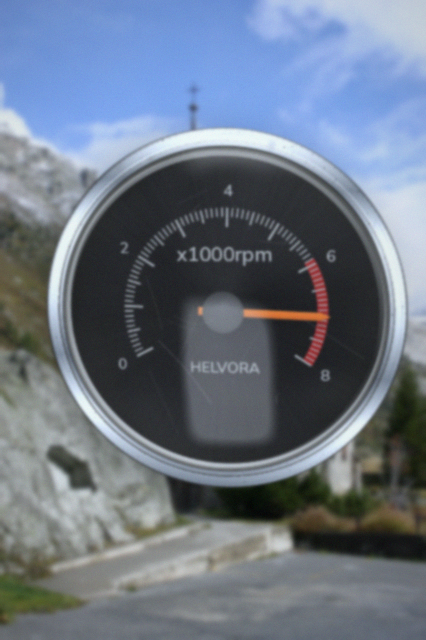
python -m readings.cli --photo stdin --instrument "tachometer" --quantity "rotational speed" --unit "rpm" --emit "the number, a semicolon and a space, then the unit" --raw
7000; rpm
